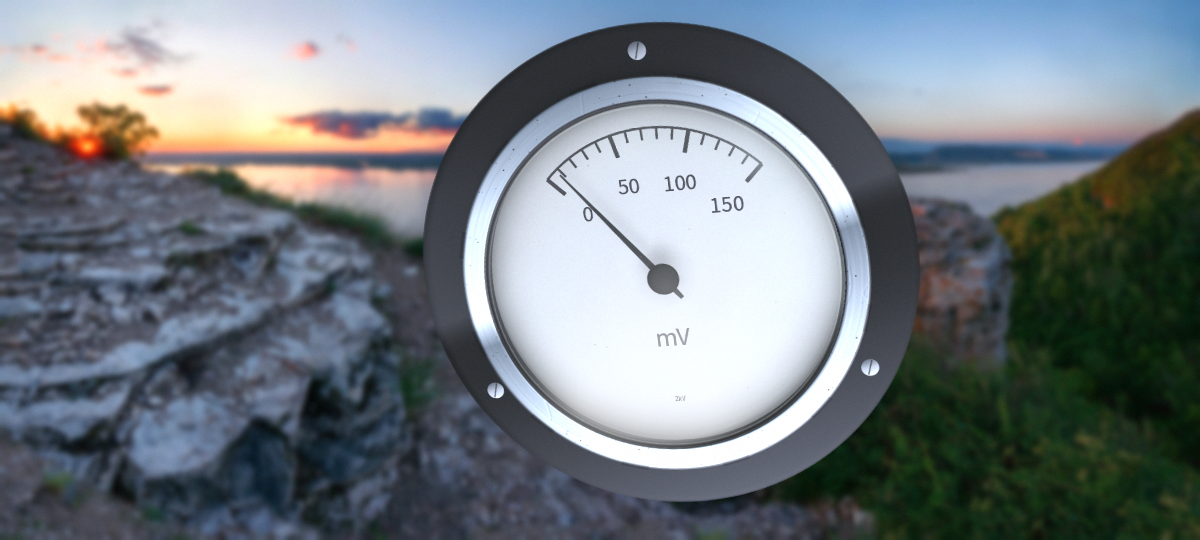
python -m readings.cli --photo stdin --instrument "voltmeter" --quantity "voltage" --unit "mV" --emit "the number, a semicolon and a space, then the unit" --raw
10; mV
